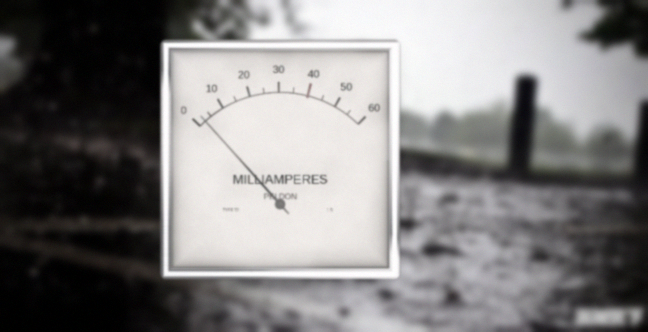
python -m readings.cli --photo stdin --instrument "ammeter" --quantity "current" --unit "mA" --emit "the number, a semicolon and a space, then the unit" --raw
2.5; mA
